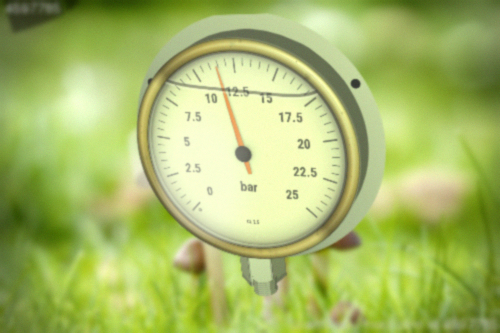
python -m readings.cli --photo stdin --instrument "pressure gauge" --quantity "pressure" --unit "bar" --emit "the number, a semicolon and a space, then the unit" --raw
11.5; bar
